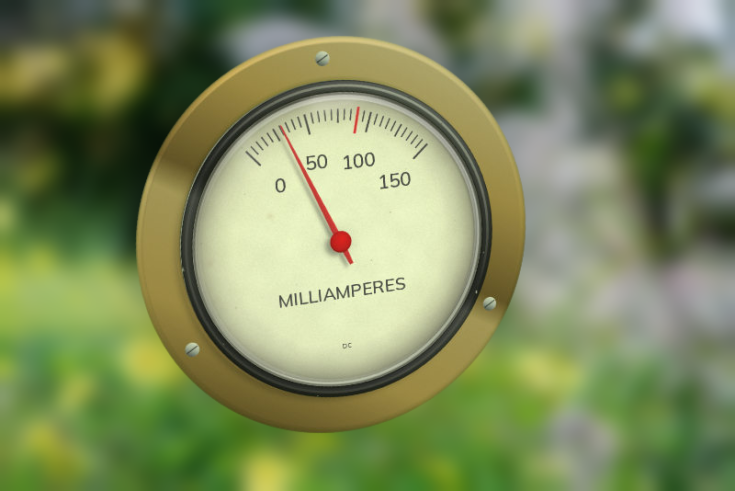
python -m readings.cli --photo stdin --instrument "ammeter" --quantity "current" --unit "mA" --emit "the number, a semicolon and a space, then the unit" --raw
30; mA
